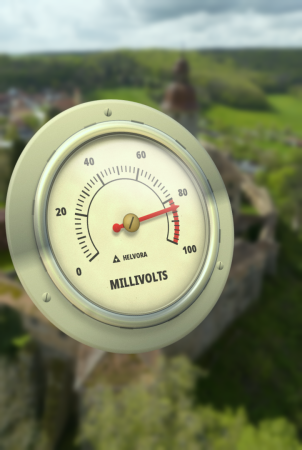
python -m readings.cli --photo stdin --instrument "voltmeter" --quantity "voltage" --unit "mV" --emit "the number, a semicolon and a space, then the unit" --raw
84; mV
